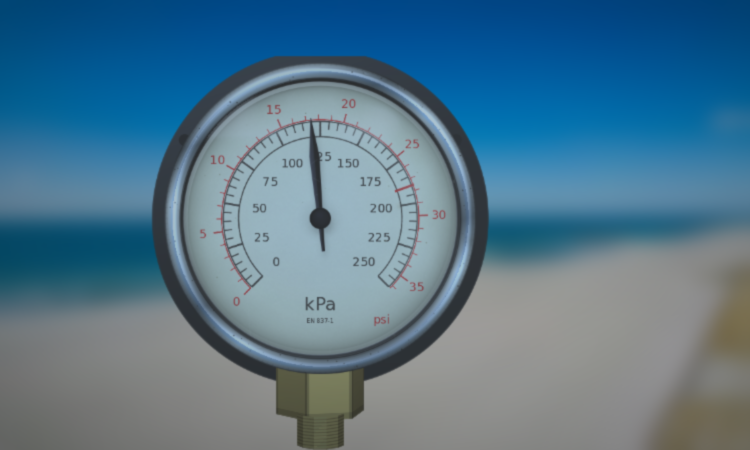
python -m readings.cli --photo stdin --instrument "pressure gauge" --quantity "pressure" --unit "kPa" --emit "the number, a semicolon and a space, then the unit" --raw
120; kPa
